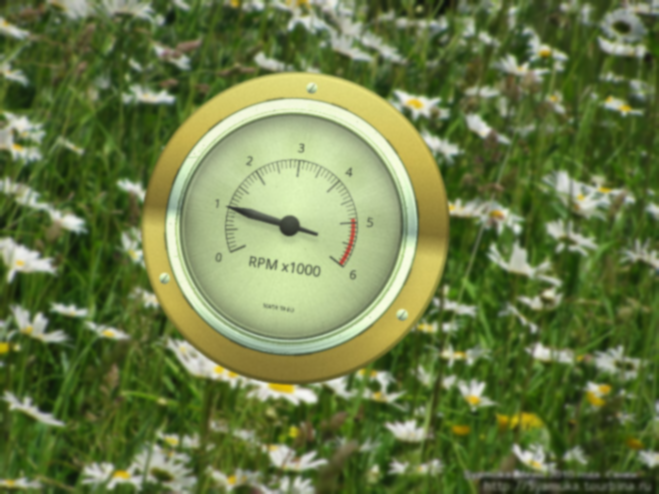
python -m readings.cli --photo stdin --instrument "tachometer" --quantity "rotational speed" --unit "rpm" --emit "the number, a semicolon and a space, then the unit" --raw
1000; rpm
